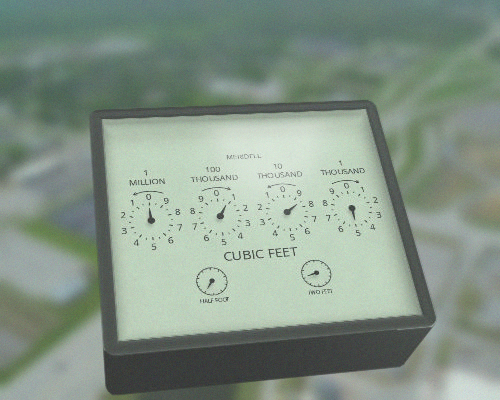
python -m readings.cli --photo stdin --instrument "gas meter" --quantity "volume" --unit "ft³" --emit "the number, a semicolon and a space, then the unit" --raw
8500; ft³
